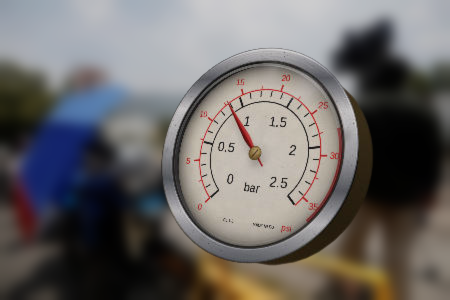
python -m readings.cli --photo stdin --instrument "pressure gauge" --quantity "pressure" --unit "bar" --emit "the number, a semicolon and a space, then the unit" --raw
0.9; bar
